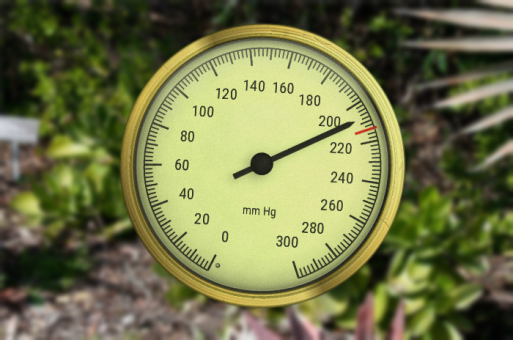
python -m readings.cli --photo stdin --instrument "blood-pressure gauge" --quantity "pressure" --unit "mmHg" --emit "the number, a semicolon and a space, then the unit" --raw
208; mmHg
